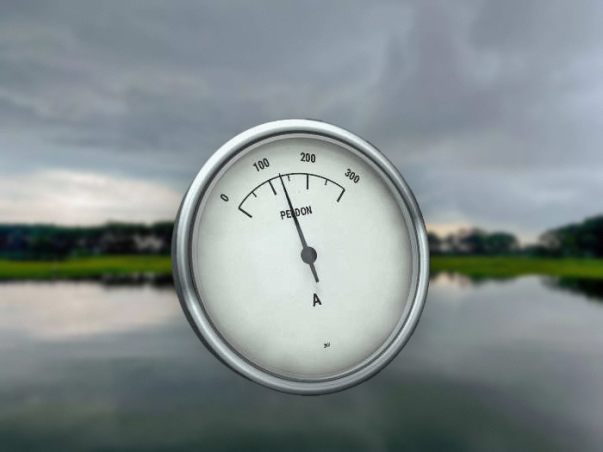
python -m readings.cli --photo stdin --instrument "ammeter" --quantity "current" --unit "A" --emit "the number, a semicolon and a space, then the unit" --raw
125; A
